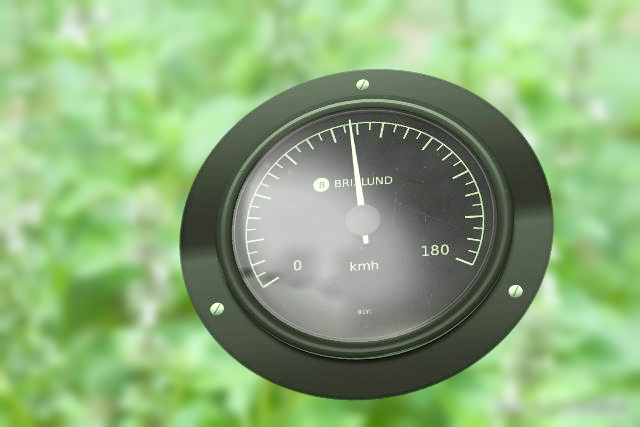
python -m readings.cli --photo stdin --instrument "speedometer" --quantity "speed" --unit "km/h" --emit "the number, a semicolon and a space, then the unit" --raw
87.5; km/h
